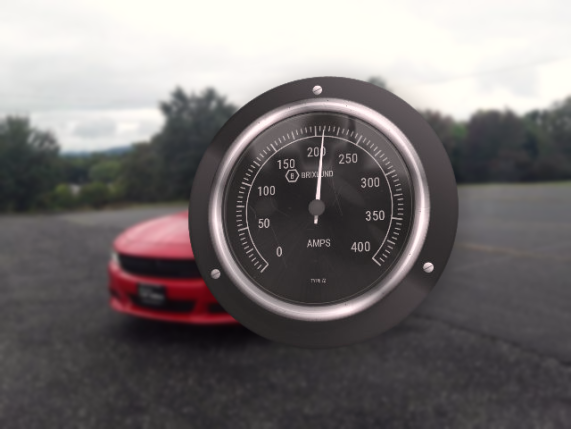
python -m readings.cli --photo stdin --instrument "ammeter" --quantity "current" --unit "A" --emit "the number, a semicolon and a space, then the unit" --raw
210; A
